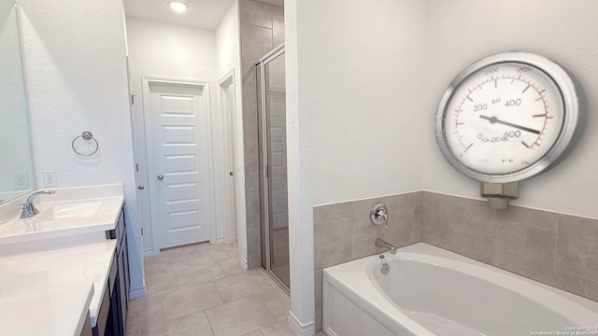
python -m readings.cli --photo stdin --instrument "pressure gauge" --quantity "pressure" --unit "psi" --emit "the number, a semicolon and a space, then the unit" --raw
550; psi
